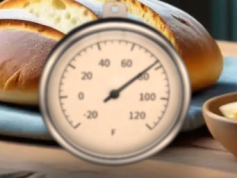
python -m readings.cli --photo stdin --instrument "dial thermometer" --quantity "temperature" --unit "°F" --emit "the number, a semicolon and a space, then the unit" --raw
76; °F
